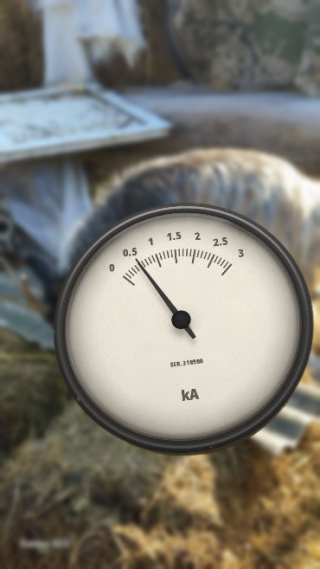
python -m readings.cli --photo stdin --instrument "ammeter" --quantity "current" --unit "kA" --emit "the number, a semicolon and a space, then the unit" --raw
0.5; kA
